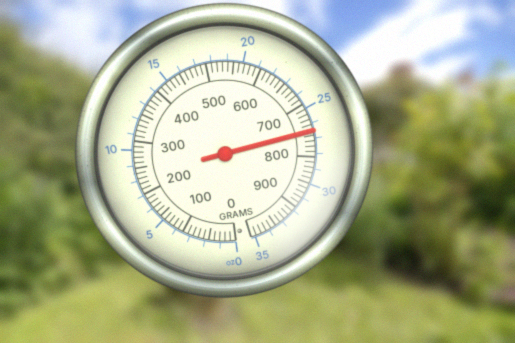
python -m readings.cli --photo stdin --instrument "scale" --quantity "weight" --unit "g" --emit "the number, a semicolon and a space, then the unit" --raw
750; g
